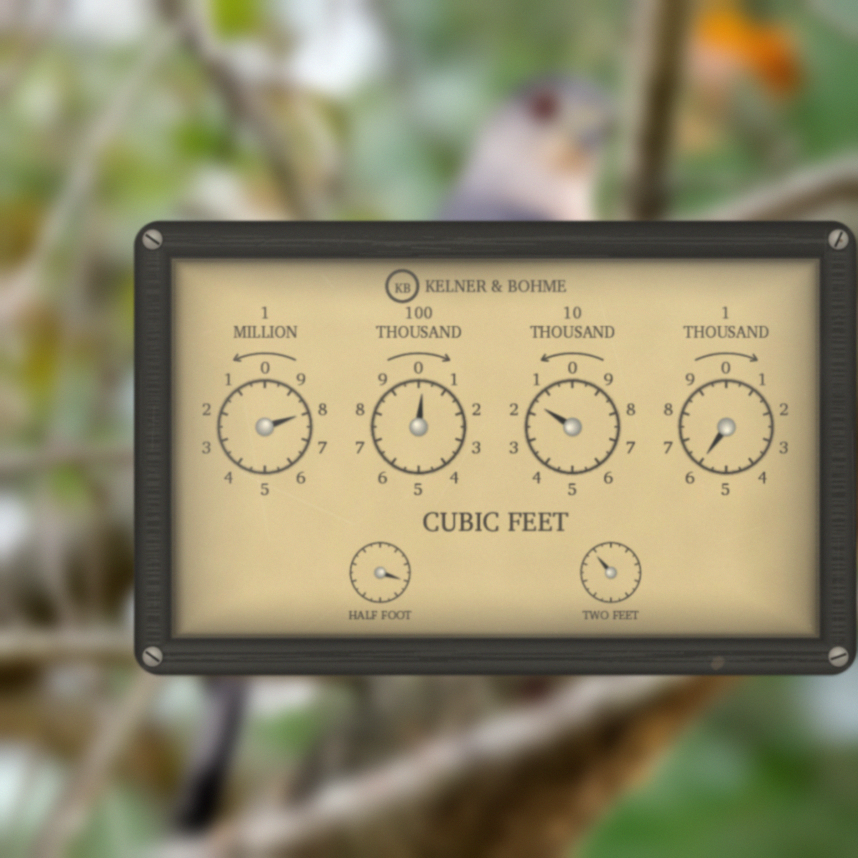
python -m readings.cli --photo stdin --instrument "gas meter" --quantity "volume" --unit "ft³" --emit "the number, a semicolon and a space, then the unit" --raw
801600; ft³
